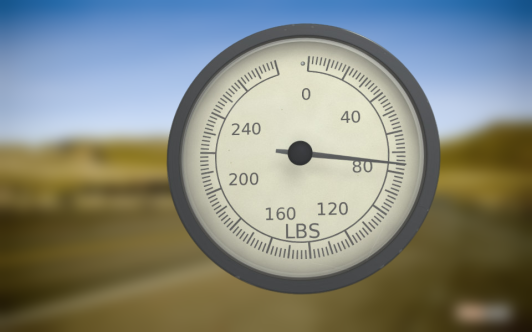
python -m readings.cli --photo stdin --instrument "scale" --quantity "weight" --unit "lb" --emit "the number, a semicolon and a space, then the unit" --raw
76; lb
